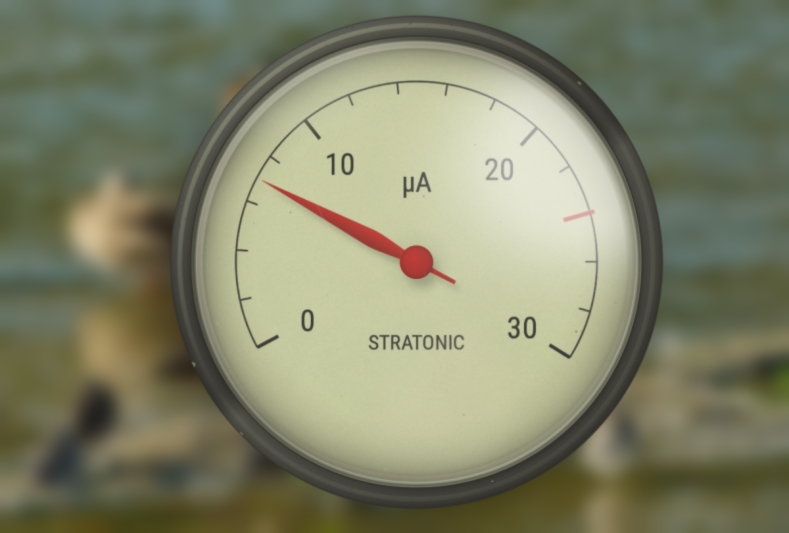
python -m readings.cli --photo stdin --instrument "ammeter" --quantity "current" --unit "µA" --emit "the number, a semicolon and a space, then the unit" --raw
7; µA
